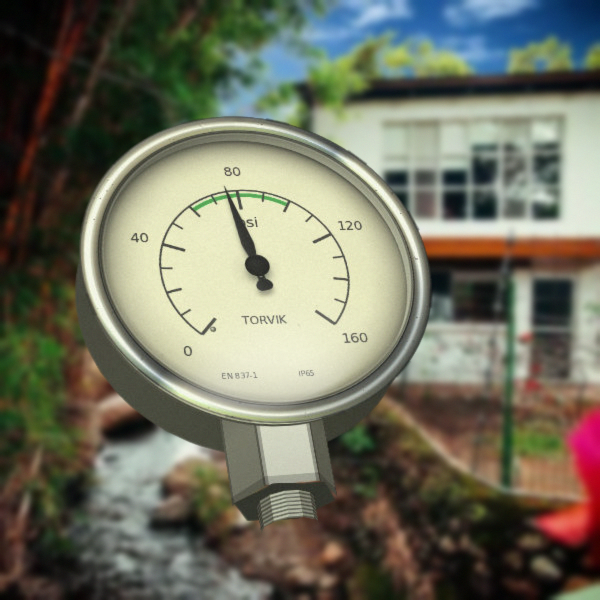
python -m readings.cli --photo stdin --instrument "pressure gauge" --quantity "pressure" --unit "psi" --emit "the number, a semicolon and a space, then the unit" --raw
75; psi
